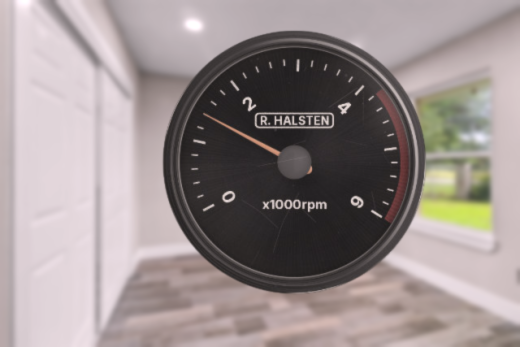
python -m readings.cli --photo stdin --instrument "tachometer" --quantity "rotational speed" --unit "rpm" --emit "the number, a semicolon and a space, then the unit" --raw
1400; rpm
